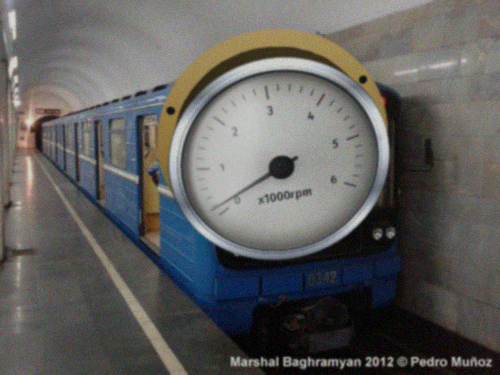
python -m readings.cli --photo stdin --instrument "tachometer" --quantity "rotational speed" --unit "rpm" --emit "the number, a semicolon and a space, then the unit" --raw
200; rpm
